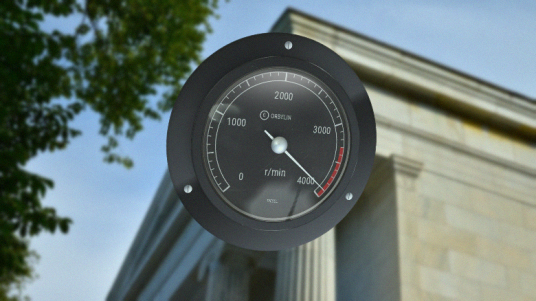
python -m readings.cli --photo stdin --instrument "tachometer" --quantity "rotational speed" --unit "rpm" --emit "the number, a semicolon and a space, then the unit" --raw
3900; rpm
